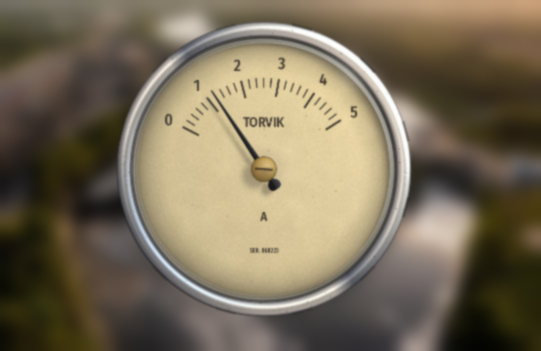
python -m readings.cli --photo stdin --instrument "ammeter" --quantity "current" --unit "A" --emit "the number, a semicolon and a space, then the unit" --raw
1.2; A
